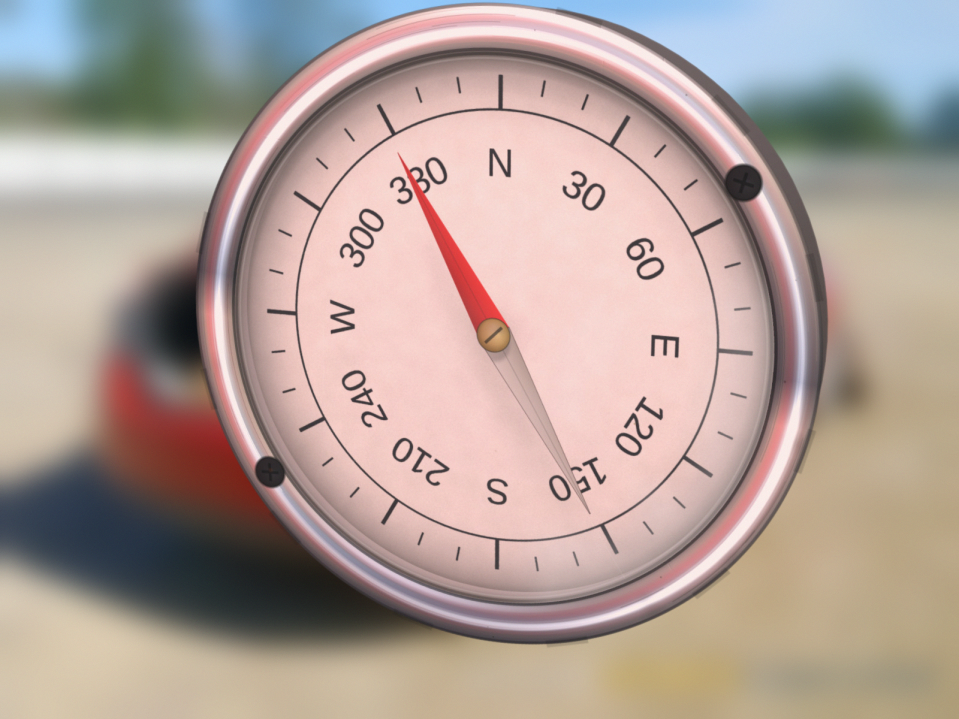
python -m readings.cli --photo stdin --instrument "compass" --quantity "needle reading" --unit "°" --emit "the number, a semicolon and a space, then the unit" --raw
330; °
